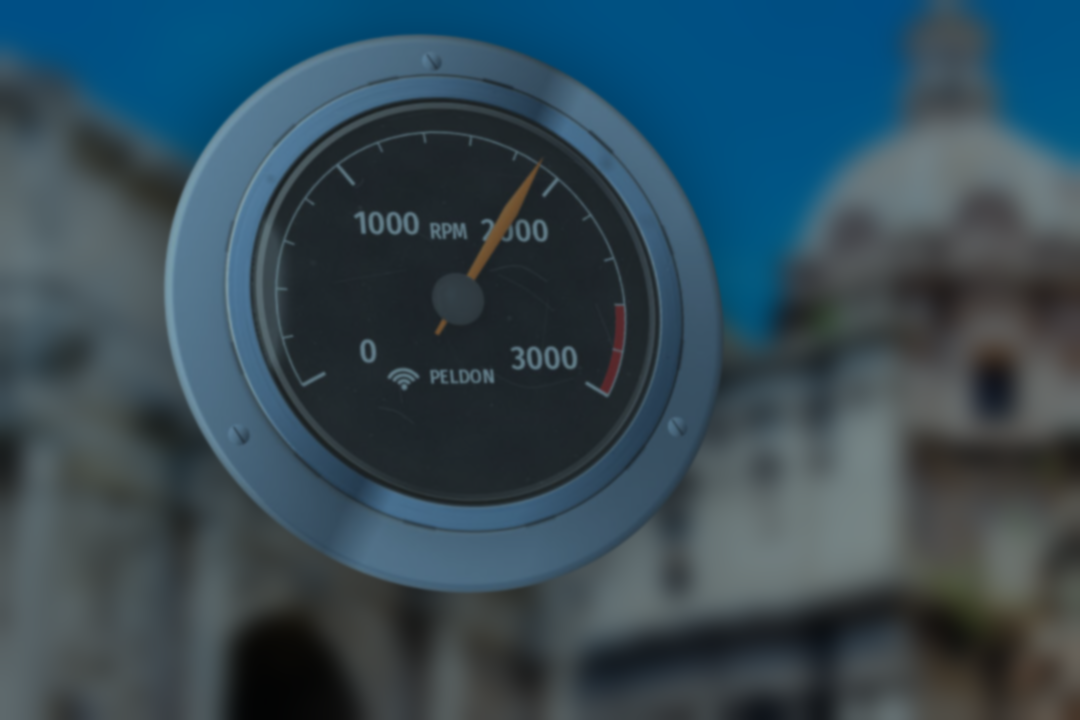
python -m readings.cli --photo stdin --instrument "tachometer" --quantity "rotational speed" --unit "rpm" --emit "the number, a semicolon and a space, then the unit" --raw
1900; rpm
